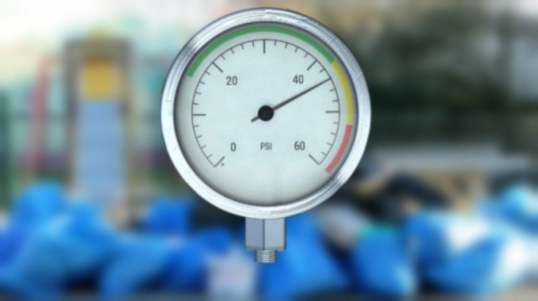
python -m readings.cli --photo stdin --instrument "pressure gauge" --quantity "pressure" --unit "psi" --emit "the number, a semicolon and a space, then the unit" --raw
44; psi
